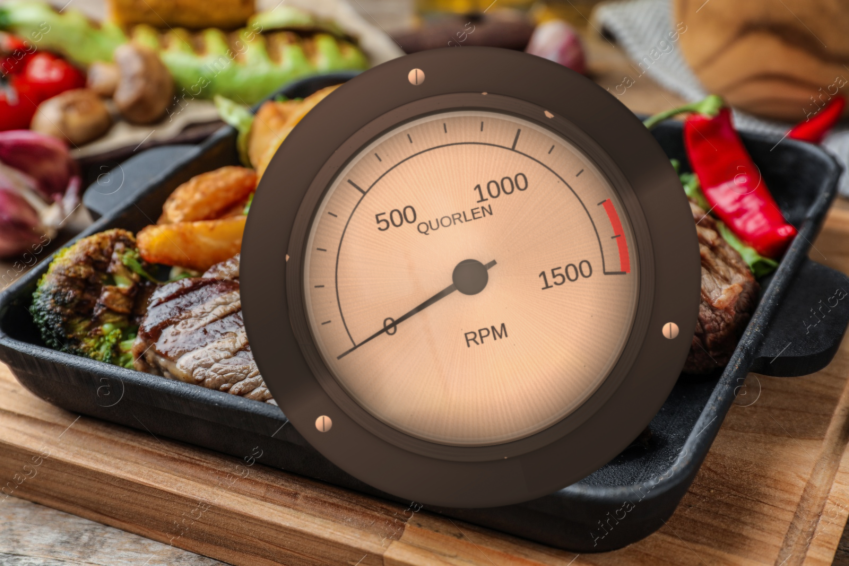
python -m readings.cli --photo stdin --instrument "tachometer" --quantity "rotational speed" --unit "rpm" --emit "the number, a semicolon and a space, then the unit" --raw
0; rpm
